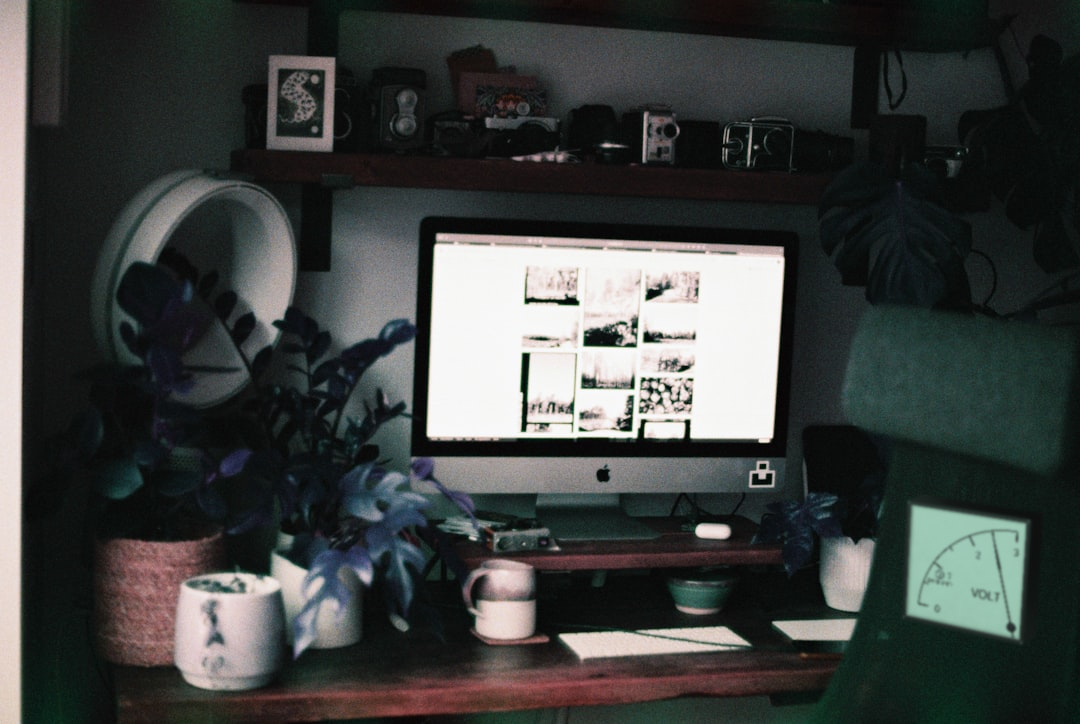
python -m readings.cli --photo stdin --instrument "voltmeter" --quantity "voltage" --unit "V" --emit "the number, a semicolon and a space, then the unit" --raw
2.5; V
